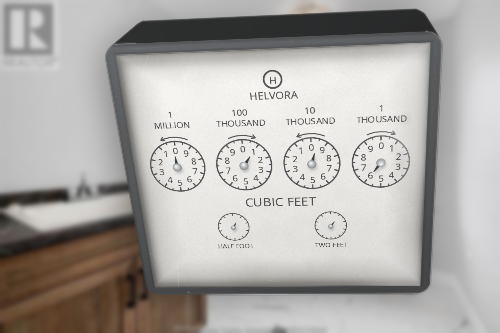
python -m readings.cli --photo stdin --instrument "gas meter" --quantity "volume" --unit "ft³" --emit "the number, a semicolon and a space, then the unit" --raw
9600; ft³
